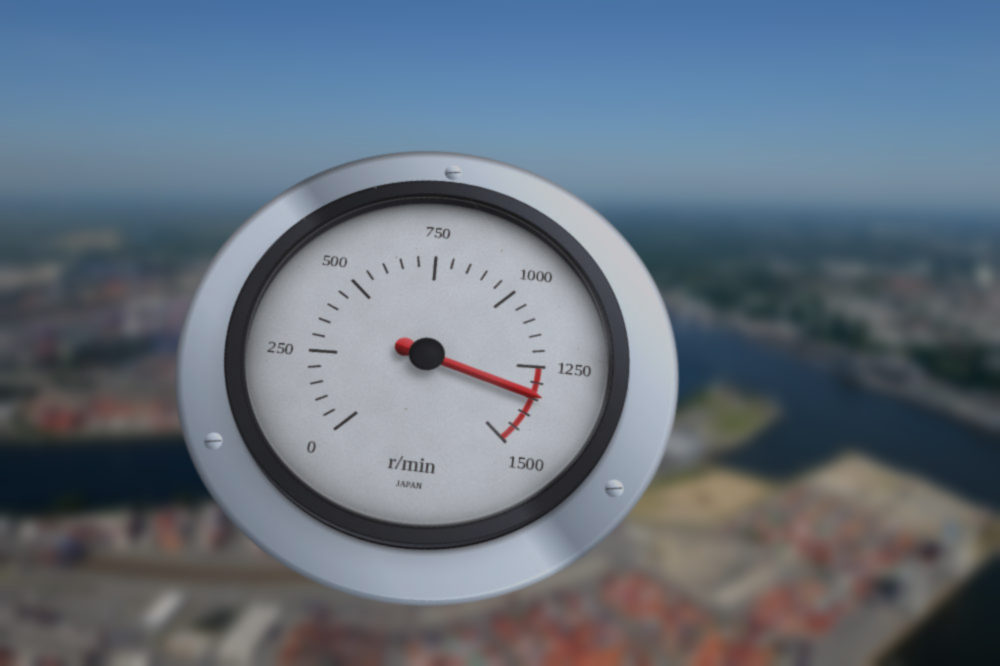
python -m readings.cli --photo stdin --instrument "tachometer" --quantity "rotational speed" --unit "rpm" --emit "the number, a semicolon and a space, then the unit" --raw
1350; rpm
